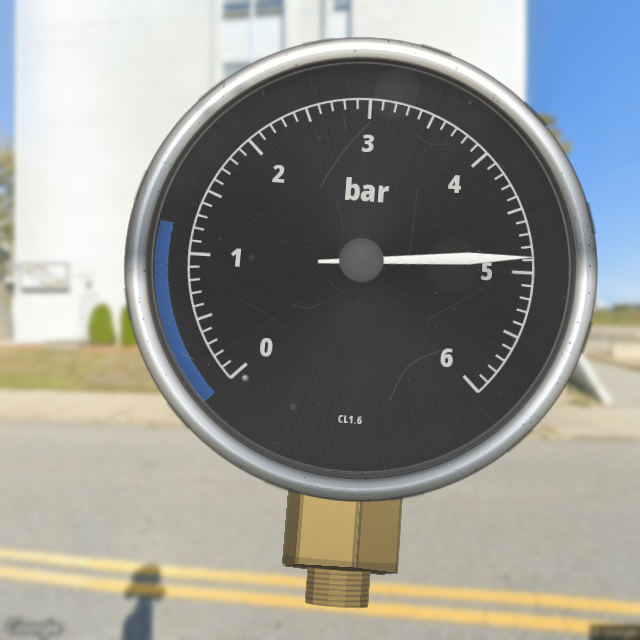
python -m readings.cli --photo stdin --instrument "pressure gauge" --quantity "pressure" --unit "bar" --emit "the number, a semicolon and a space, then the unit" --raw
4.9; bar
